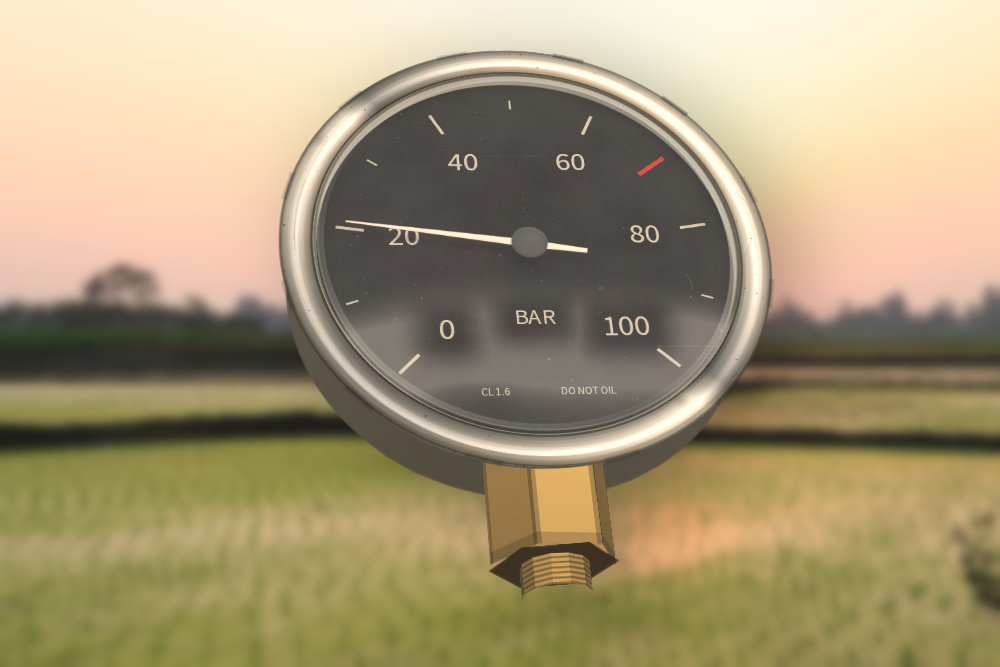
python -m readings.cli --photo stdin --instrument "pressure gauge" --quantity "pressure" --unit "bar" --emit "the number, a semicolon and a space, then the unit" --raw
20; bar
